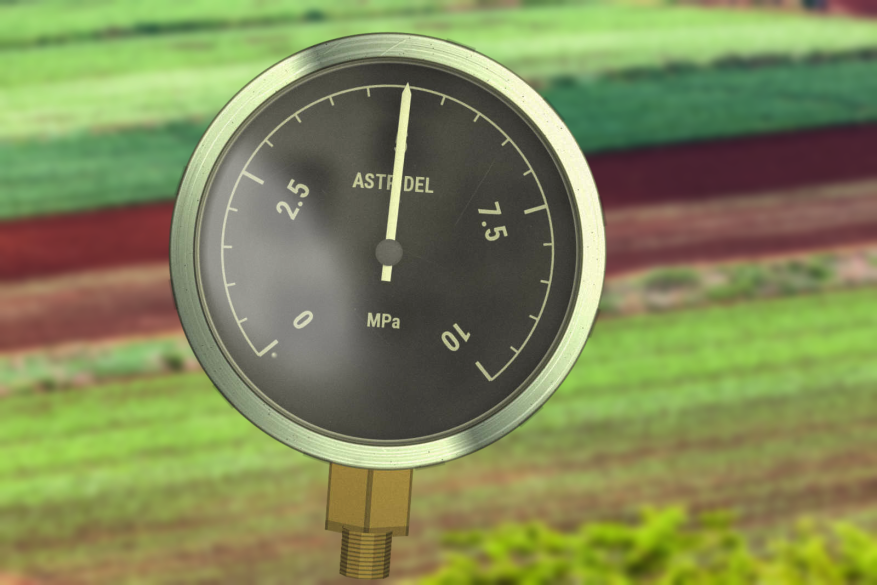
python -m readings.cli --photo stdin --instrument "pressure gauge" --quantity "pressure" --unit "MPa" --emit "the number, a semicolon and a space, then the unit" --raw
5; MPa
